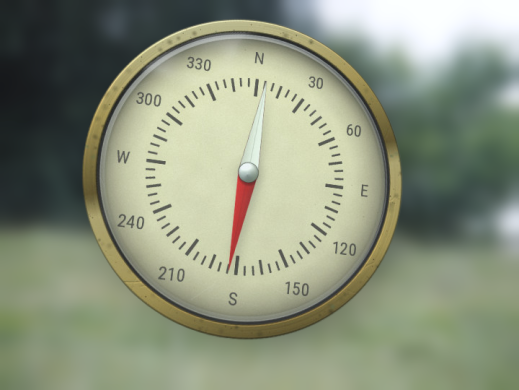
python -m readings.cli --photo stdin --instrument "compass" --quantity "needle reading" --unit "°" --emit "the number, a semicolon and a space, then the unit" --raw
185; °
